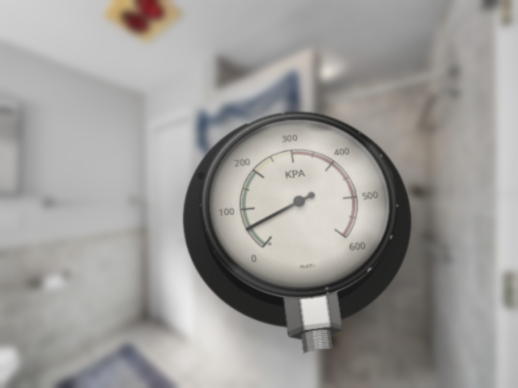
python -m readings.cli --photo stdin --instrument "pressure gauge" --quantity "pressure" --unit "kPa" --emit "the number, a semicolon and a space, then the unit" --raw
50; kPa
